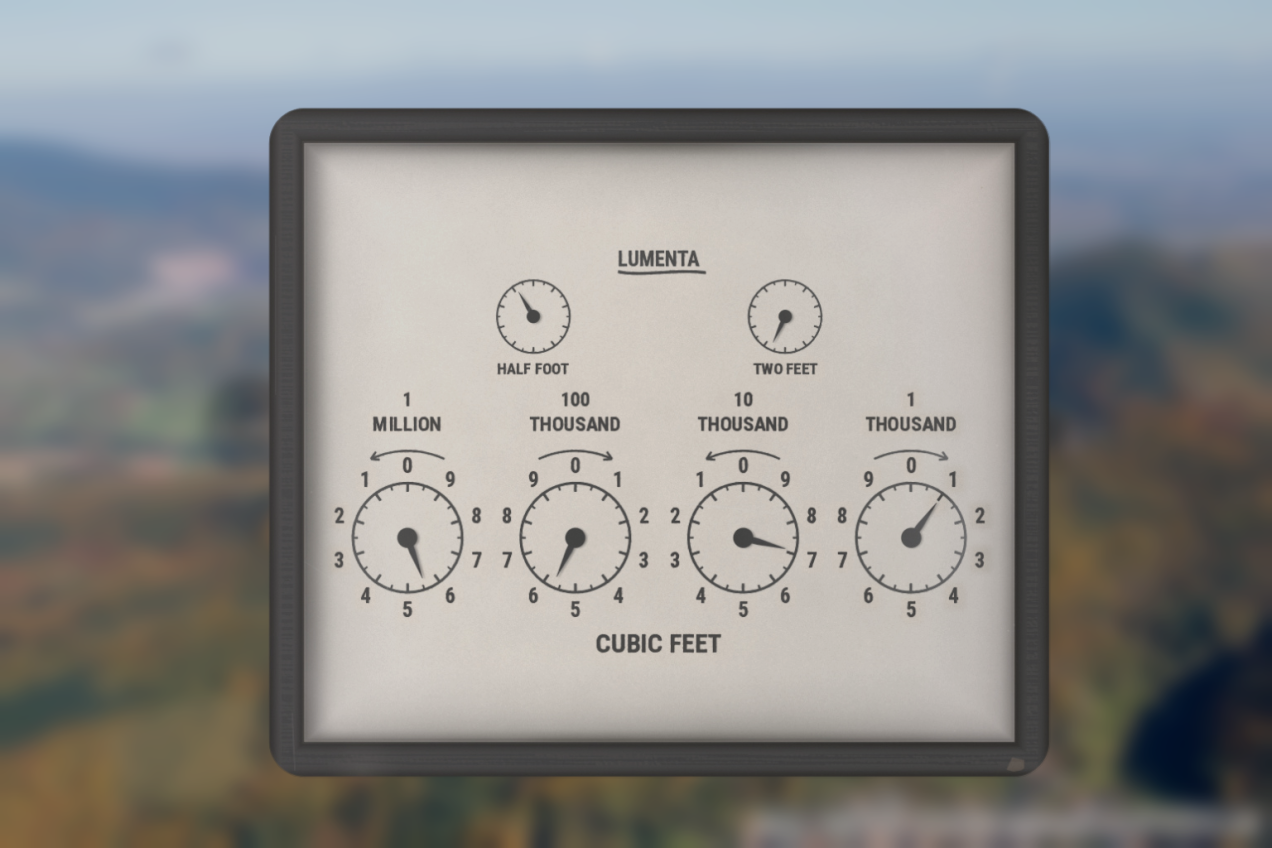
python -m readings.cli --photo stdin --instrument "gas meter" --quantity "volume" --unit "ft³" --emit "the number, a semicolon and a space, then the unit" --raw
557100; ft³
